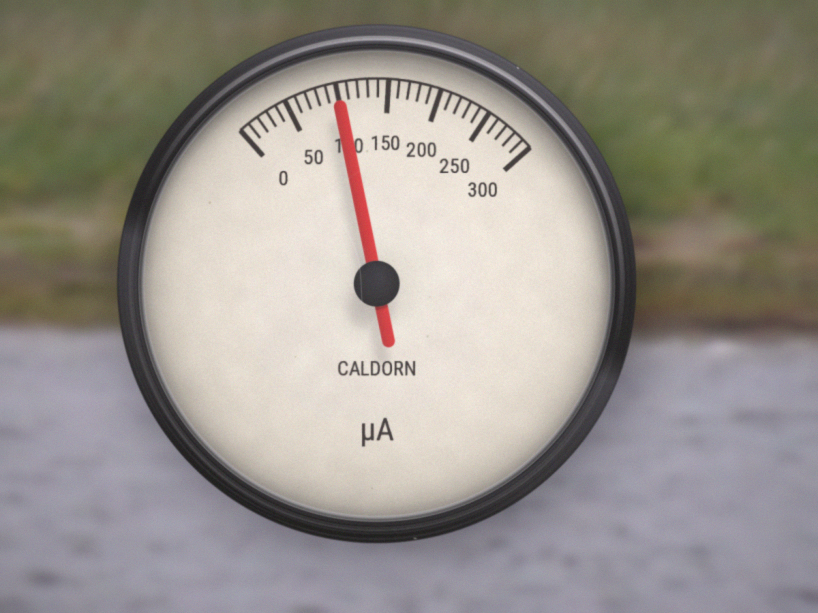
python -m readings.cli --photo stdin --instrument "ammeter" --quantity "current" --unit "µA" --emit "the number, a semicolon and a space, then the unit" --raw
100; µA
